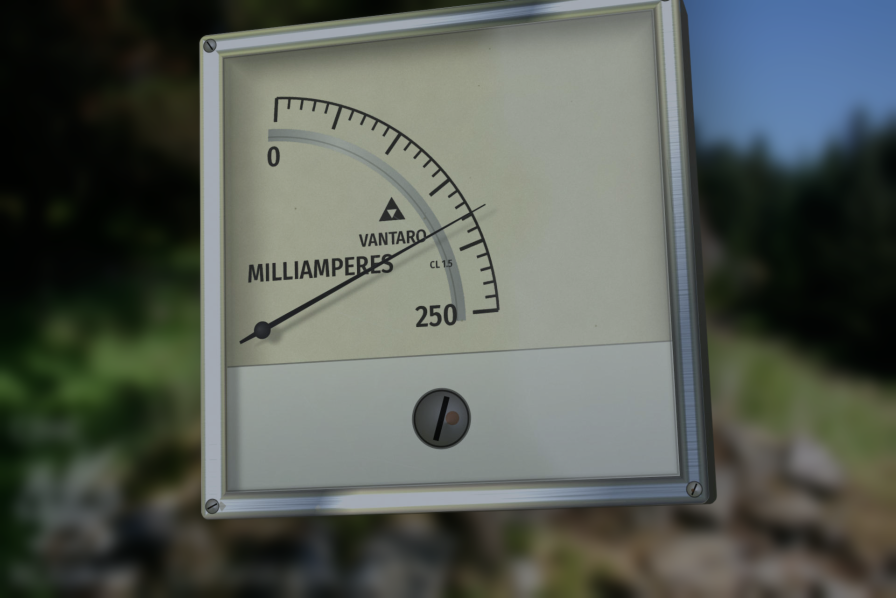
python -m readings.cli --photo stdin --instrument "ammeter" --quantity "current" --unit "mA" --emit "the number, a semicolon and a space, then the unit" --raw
180; mA
